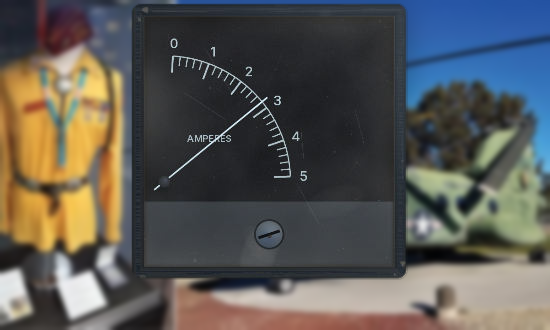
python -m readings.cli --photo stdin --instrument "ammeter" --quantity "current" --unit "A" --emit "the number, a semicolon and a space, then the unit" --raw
2.8; A
